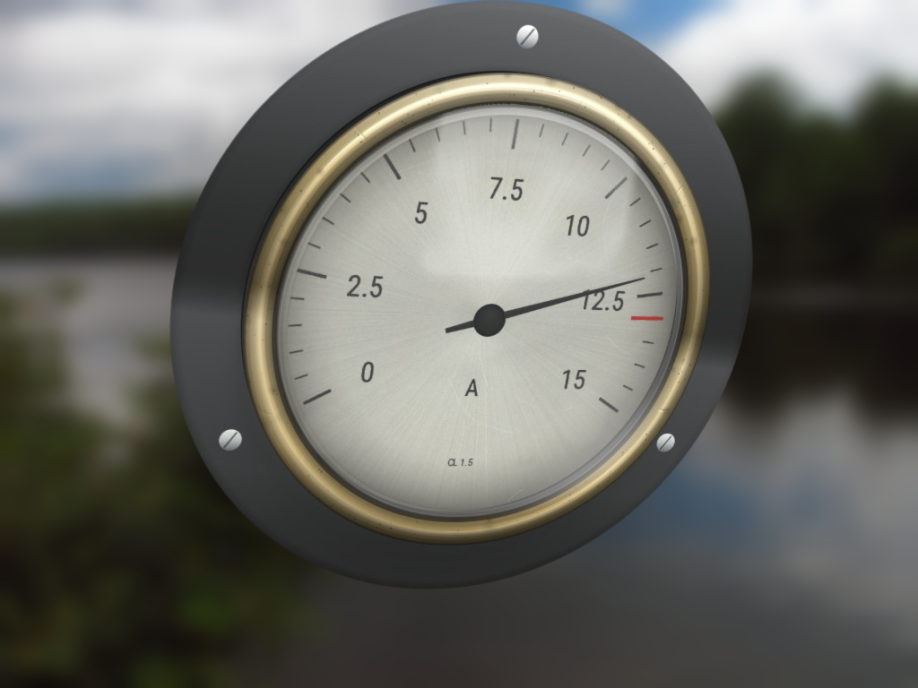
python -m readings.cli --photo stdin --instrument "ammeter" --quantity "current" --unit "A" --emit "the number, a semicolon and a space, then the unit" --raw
12; A
